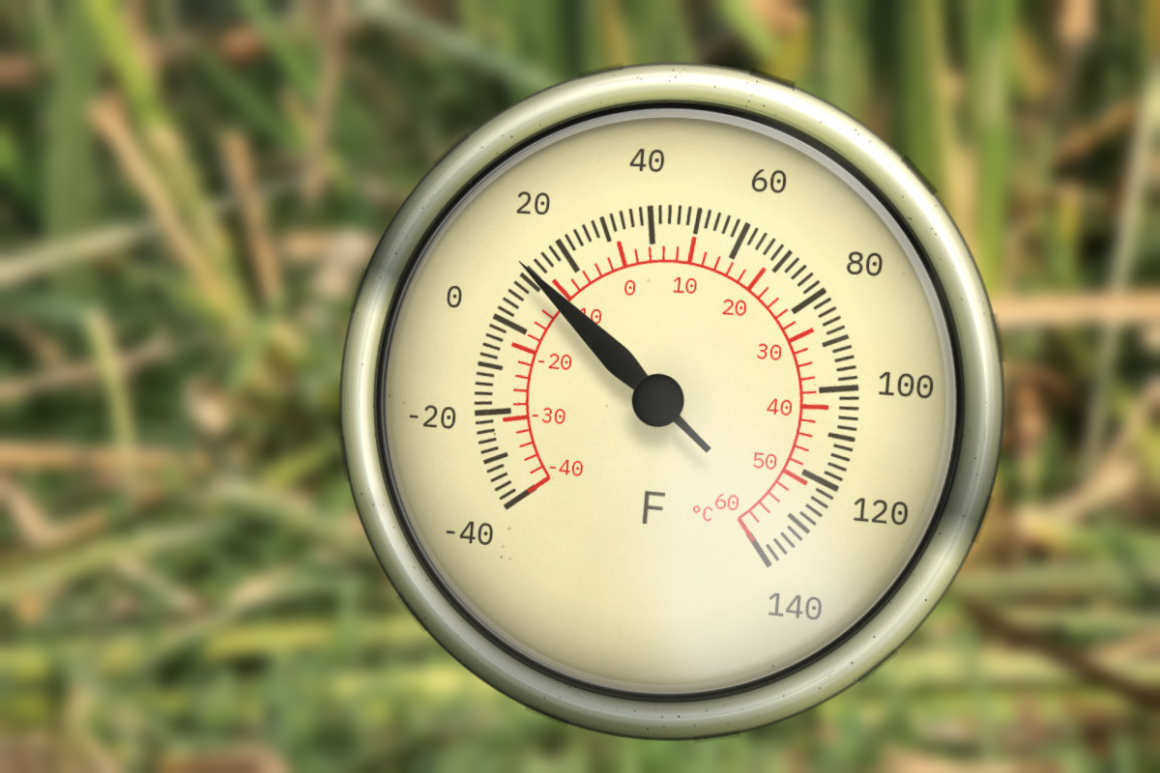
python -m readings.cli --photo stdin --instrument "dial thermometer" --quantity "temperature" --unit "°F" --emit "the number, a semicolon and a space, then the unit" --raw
12; °F
